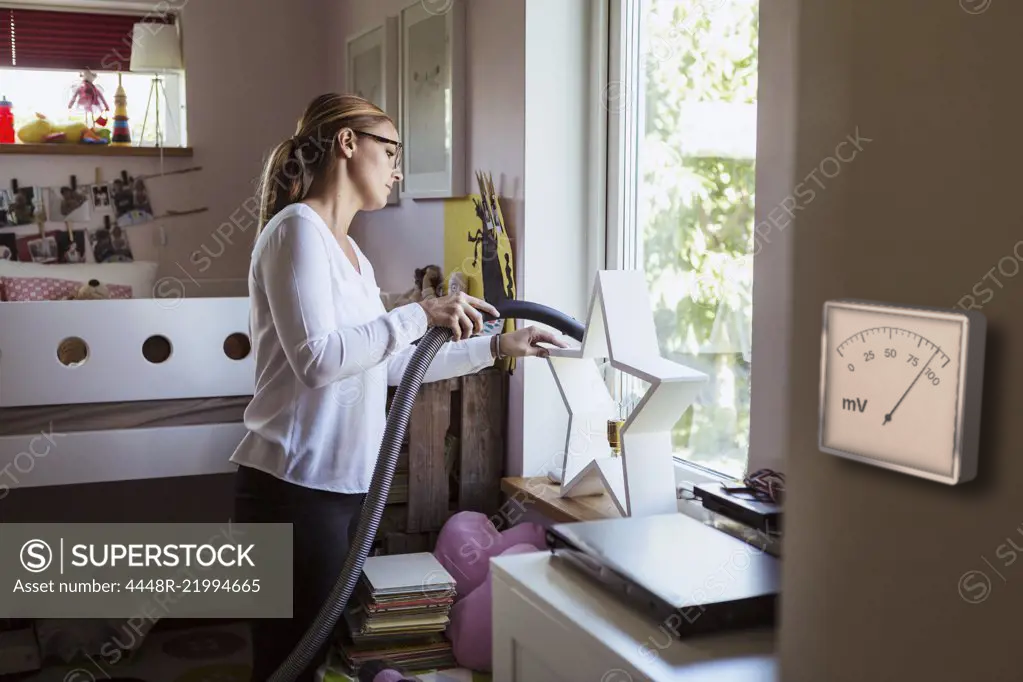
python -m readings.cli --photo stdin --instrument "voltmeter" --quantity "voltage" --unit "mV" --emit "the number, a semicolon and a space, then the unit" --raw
90; mV
